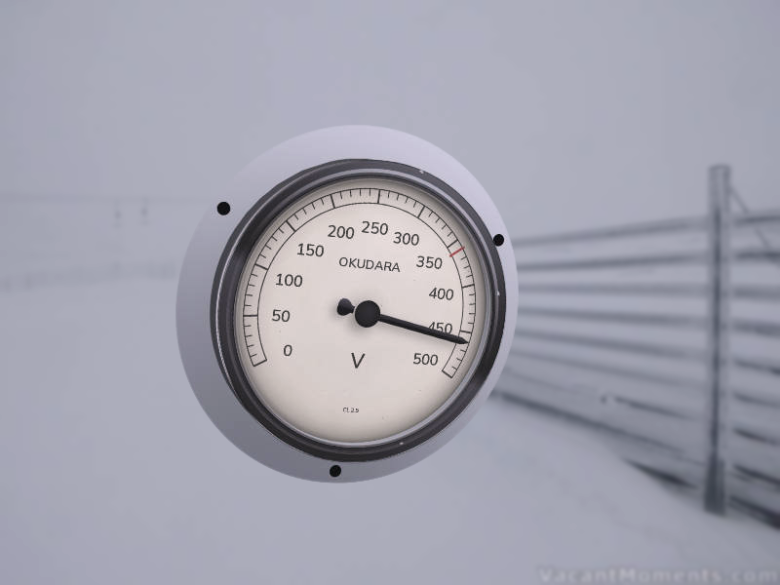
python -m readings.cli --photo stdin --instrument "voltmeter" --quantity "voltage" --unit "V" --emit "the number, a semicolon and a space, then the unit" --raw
460; V
